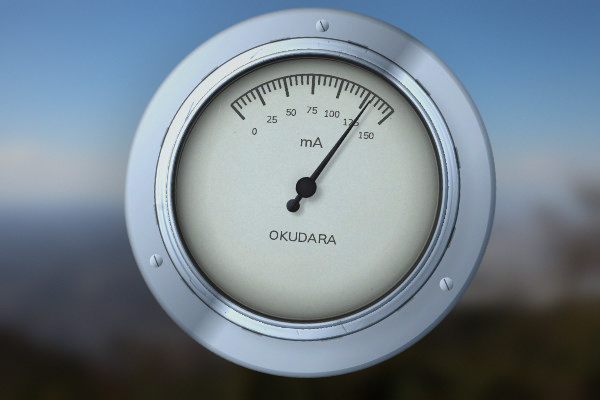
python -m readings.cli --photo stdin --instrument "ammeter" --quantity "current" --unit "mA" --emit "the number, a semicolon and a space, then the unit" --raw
130; mA
